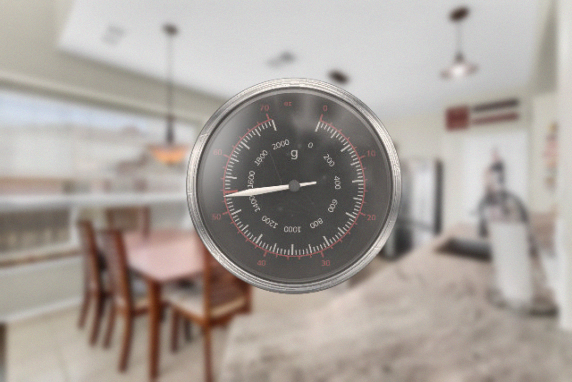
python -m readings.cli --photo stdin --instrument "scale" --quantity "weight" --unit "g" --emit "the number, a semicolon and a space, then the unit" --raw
1500; g
